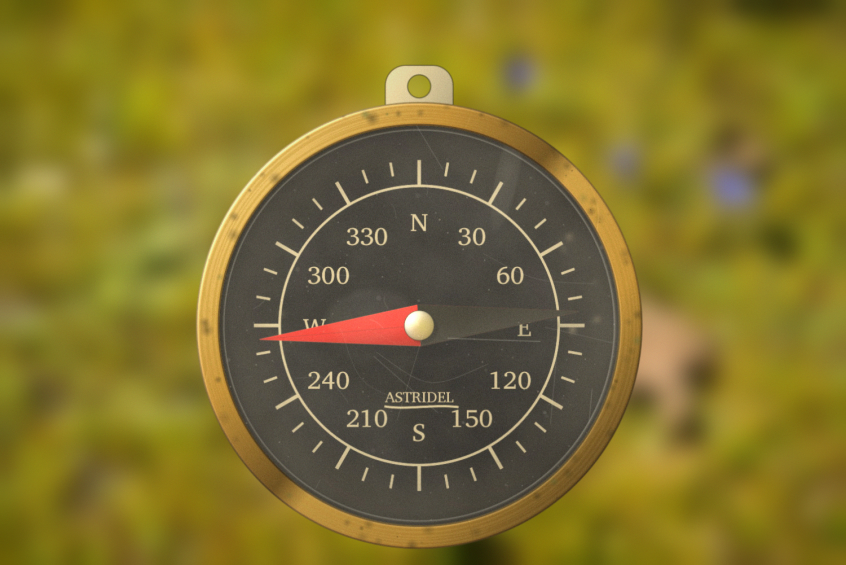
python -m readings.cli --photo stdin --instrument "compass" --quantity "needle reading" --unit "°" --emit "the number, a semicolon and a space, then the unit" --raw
265; °
